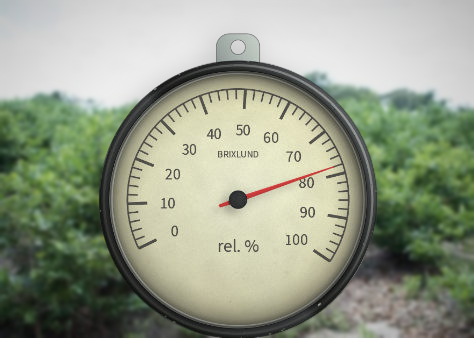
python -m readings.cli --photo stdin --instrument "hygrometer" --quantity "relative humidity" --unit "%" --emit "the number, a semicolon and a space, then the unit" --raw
78; %
